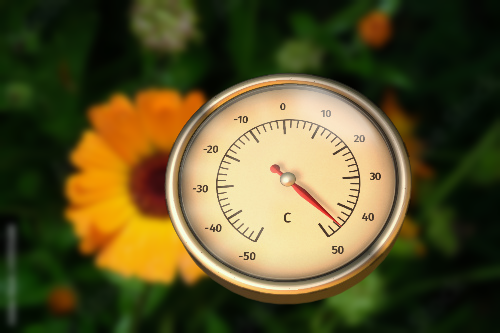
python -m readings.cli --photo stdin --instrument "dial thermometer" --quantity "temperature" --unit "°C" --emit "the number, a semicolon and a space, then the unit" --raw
46; °C
